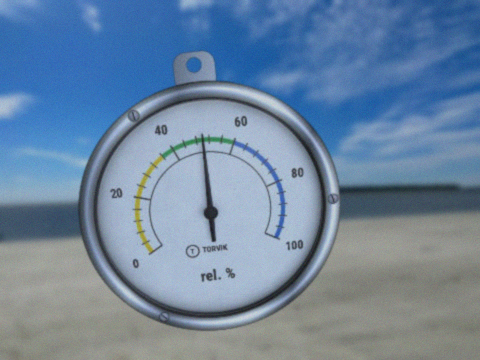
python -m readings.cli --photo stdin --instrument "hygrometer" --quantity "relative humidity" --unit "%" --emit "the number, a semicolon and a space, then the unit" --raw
50; %
